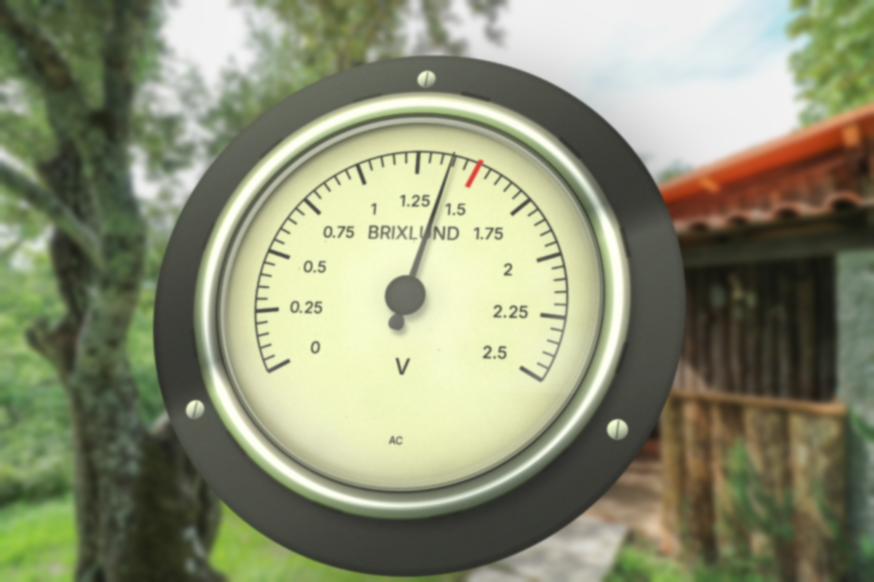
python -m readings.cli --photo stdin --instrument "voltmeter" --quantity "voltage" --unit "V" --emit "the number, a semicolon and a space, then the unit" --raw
1.4; V
